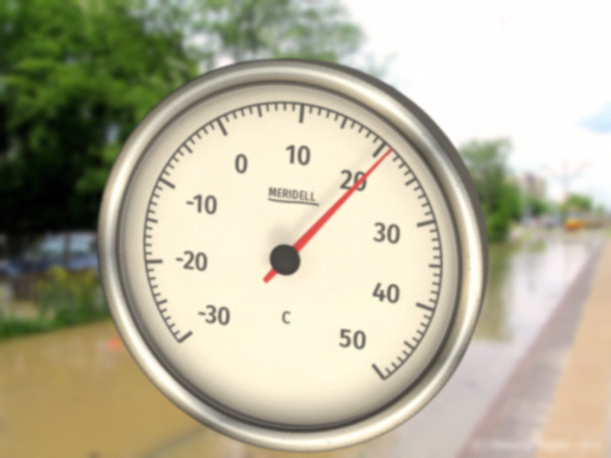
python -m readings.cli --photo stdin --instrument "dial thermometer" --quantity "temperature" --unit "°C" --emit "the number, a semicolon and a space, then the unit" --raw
21; °C
